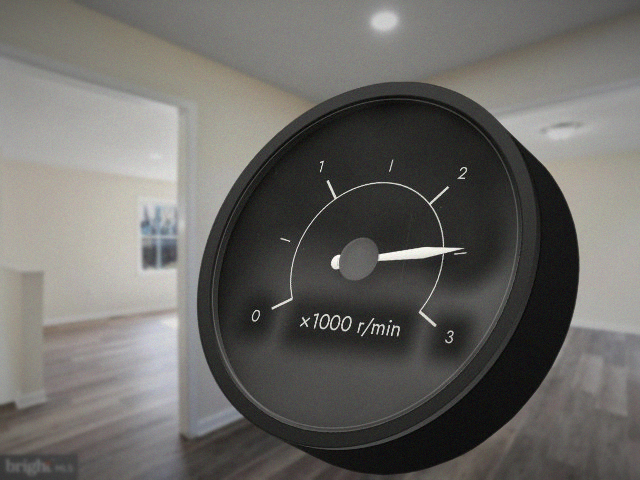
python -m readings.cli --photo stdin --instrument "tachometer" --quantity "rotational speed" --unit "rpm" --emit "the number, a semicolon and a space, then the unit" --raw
2500; rpm
